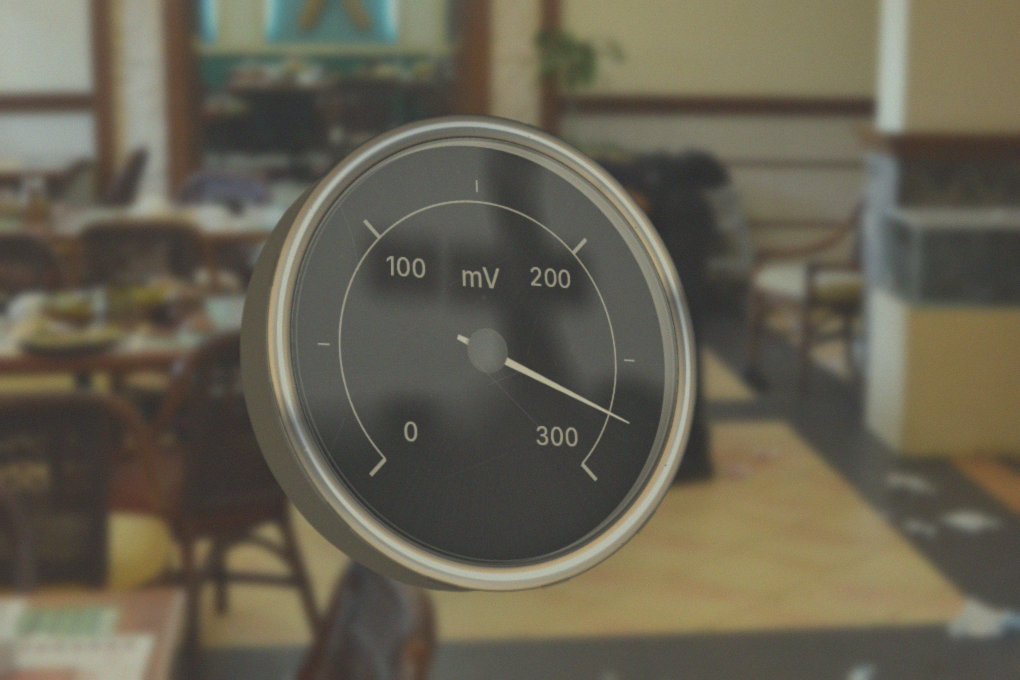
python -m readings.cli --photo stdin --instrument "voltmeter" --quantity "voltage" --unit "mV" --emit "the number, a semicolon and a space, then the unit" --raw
275; mV
